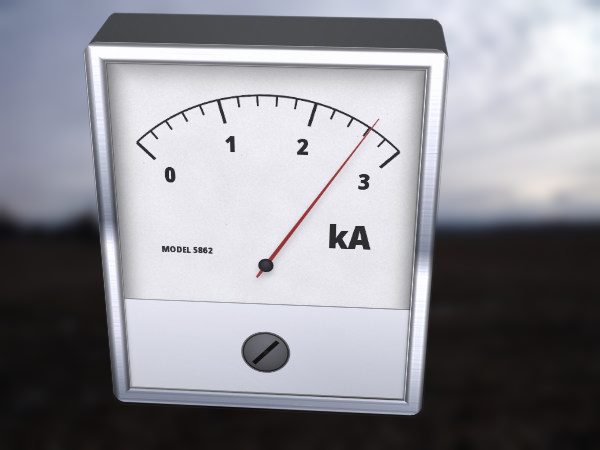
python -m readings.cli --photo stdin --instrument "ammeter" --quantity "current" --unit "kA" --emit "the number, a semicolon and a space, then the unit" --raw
2.6; kA
